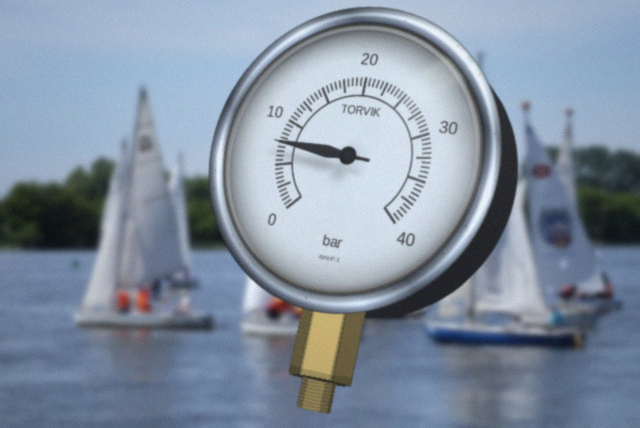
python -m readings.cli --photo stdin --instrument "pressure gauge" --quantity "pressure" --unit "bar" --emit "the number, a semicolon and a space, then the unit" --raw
7.5; bar
